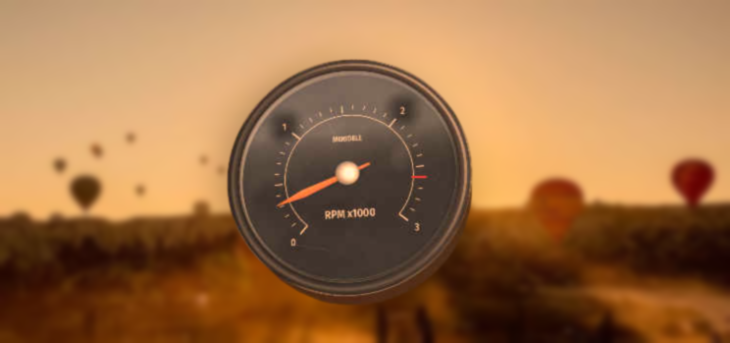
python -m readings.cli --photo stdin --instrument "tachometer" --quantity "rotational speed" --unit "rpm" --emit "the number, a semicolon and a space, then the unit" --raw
300; rpm
